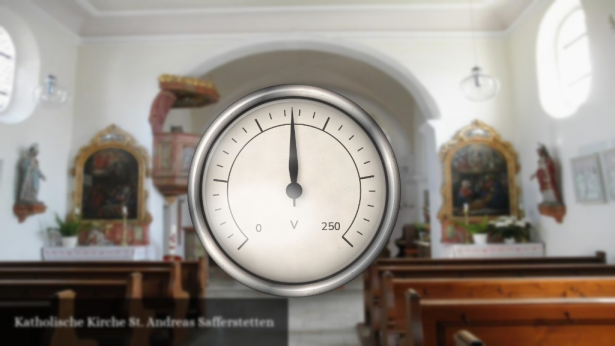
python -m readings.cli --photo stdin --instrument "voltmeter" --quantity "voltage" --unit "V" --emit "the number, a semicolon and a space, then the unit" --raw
125; V
